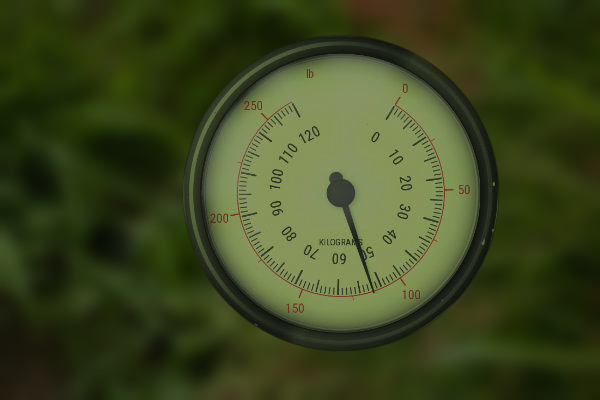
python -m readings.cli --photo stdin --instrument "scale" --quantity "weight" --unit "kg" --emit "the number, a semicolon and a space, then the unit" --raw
52; kg
